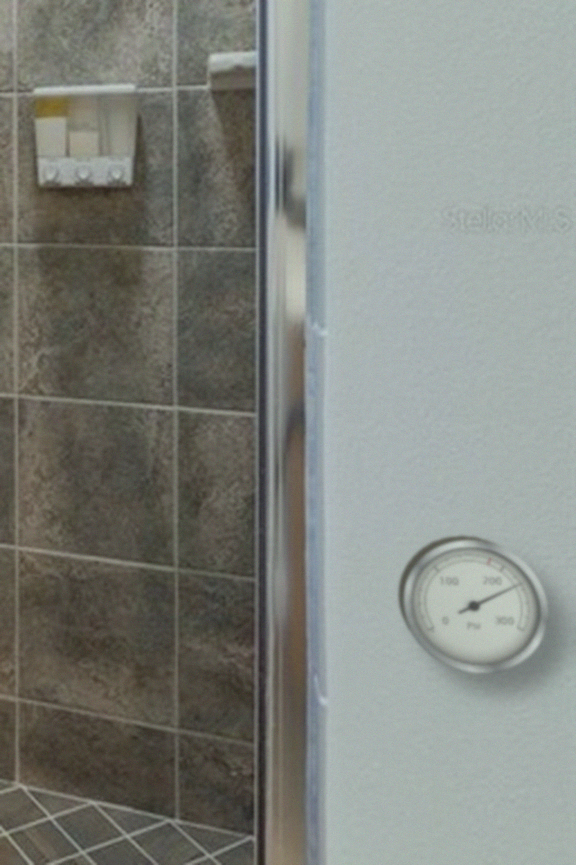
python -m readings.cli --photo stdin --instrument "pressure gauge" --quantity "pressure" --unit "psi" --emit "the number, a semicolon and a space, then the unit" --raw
230; psi
